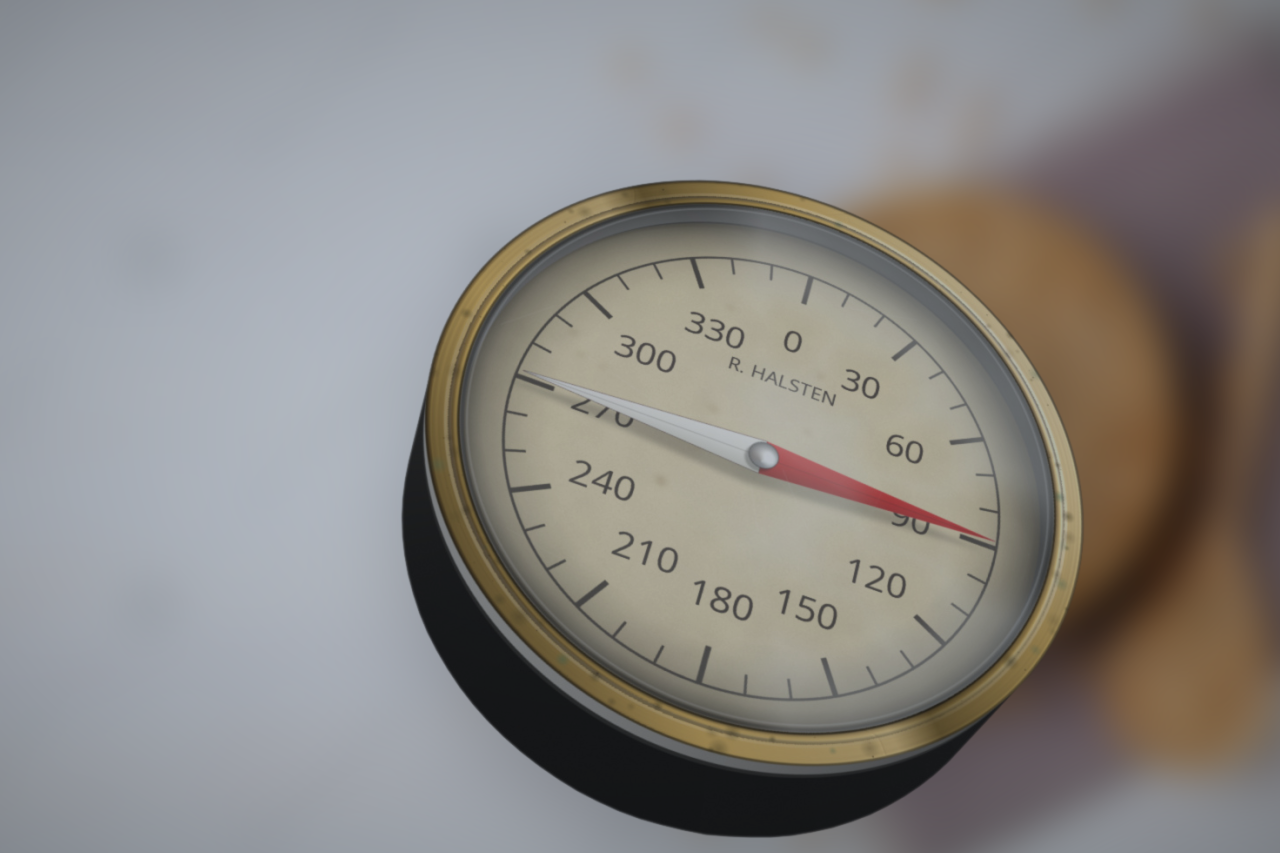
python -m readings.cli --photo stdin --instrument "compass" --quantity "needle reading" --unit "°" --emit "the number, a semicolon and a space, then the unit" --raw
90; °
